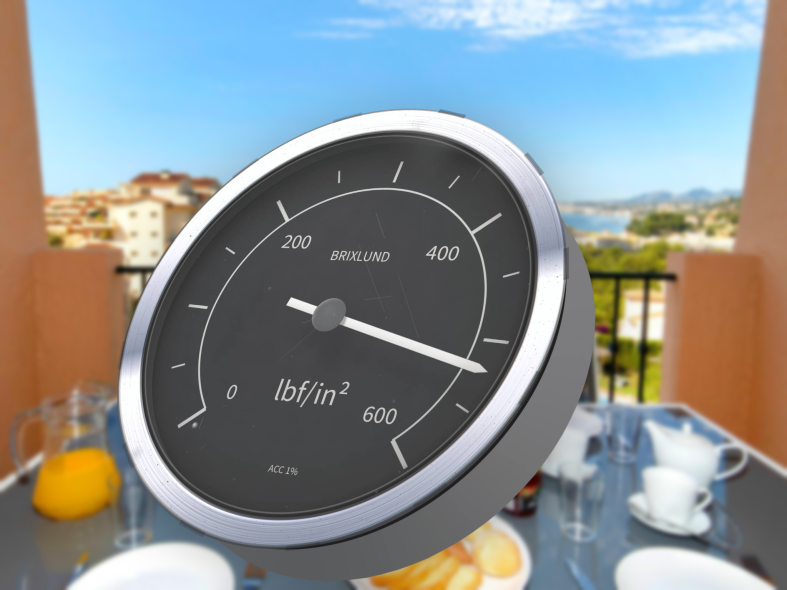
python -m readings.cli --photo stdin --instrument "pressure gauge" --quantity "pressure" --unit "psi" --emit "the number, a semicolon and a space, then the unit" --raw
525; psi
